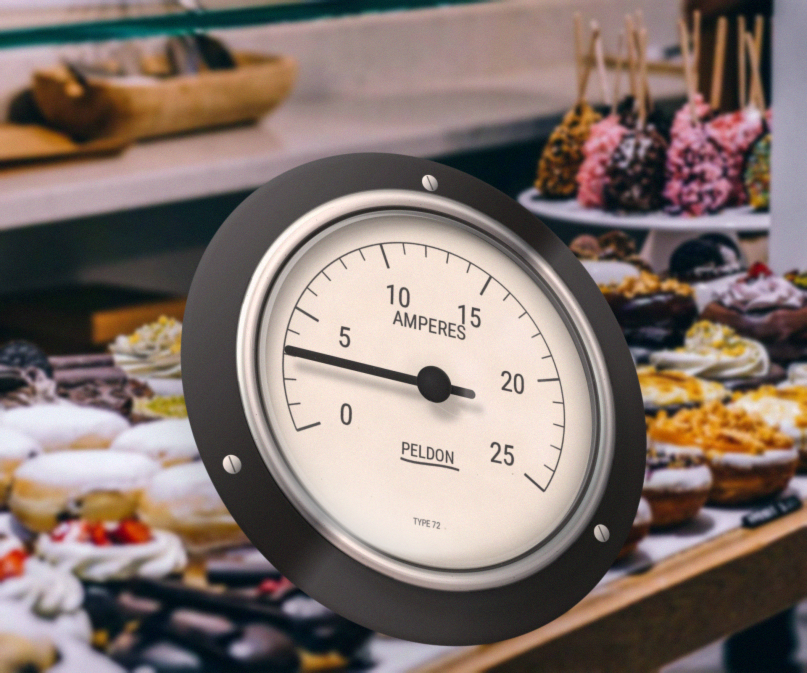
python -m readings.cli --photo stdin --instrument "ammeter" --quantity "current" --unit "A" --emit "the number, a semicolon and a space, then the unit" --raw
3; A
